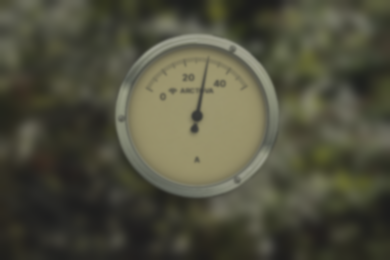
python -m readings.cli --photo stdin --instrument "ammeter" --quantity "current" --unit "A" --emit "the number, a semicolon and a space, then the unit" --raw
30; A
